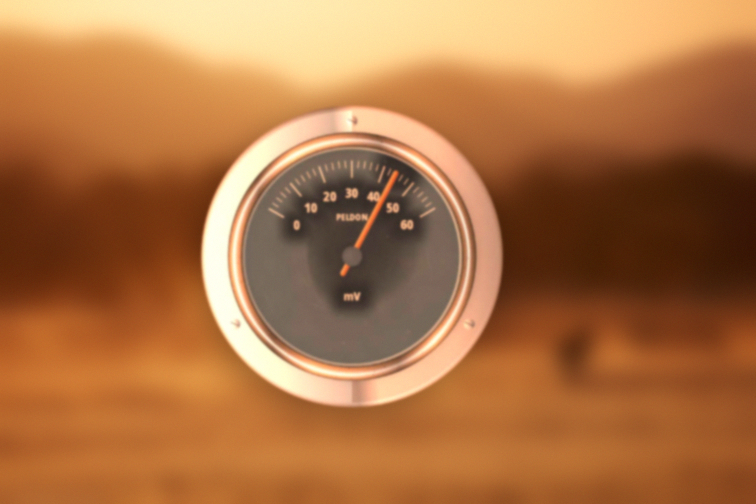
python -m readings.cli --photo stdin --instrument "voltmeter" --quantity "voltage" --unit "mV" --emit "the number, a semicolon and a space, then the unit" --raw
44; mV
